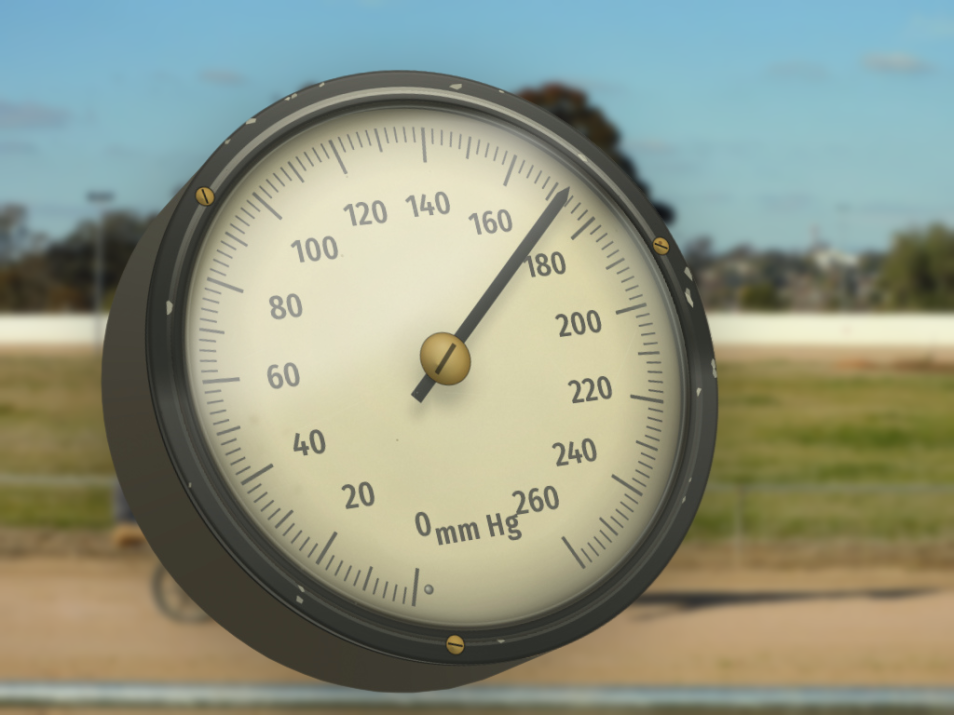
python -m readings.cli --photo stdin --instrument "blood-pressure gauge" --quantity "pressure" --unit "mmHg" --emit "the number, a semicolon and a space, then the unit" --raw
172; mmHg
